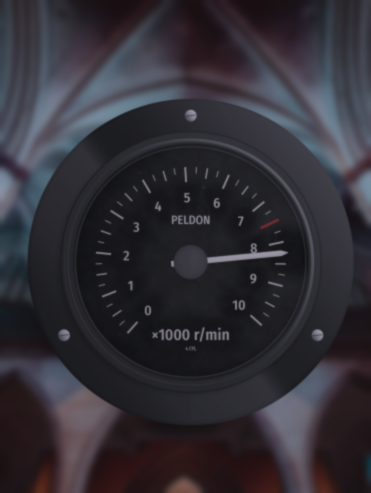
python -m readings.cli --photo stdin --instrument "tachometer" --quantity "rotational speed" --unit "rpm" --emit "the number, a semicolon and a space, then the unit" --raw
8250; rpm
